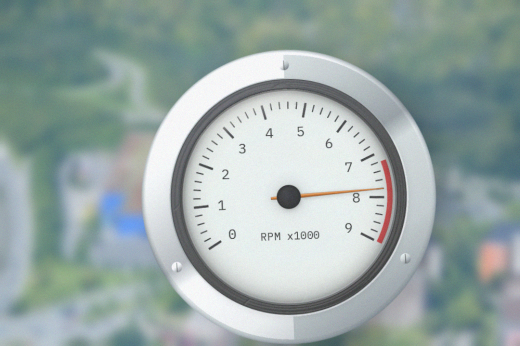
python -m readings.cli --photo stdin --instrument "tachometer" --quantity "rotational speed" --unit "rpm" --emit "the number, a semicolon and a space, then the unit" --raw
7800; rpm
